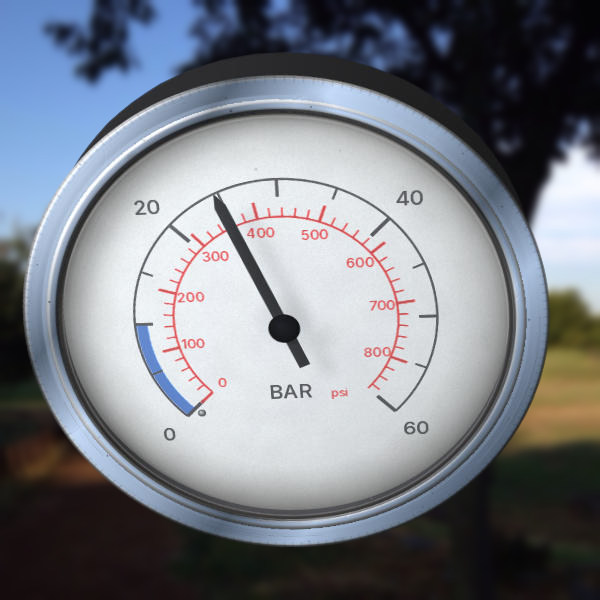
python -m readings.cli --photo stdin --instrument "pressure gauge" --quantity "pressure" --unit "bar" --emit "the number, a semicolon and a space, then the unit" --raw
25; bar
